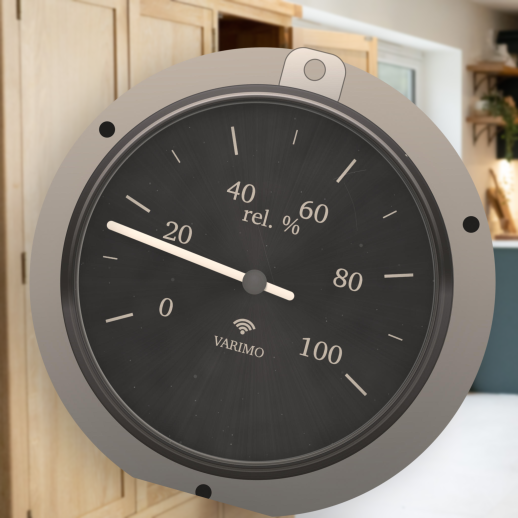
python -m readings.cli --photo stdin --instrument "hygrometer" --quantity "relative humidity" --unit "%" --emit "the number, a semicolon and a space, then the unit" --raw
15; %
